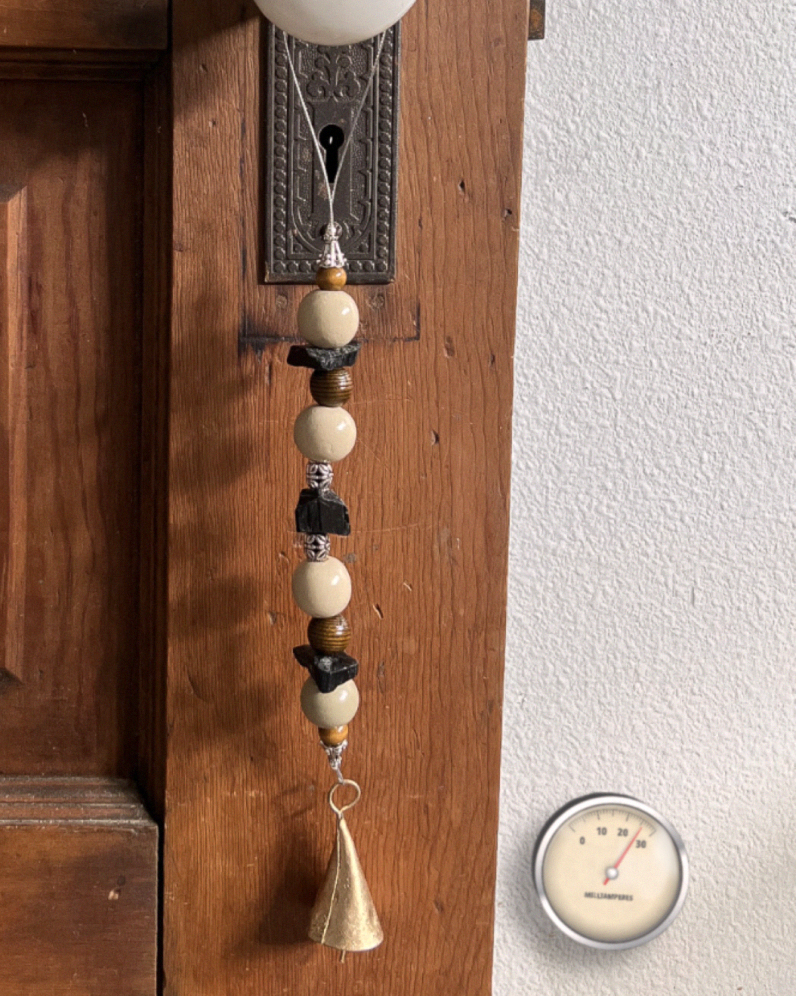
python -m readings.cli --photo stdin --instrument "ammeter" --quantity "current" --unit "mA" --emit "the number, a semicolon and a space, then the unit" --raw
25; mA
